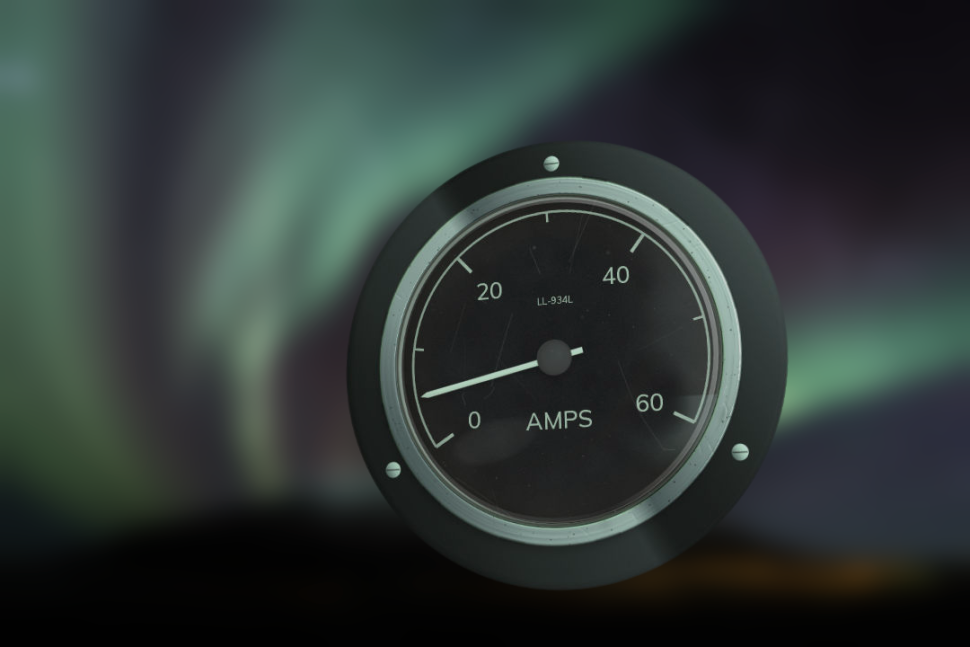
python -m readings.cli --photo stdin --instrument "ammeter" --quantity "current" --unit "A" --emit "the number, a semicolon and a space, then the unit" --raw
5; A
